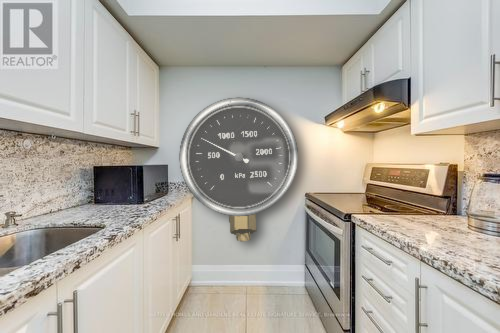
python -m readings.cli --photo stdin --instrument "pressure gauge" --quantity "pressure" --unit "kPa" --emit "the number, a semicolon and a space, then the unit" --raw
700; kPa
